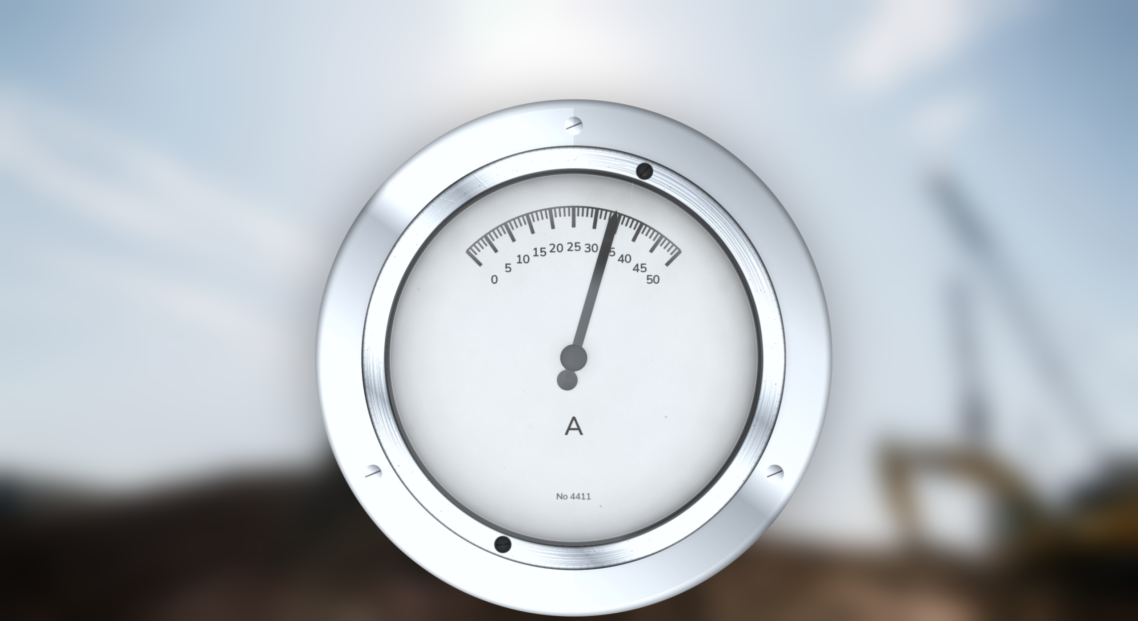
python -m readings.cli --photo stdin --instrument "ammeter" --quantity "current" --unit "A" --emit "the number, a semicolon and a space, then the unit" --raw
34; A
